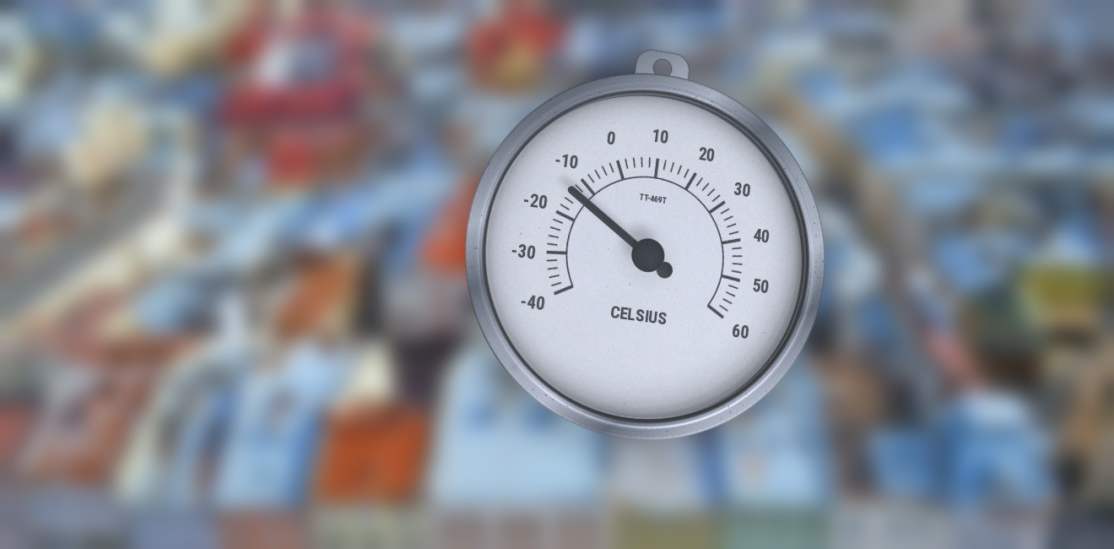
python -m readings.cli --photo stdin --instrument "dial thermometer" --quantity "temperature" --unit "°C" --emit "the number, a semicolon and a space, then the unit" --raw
-14; °C
